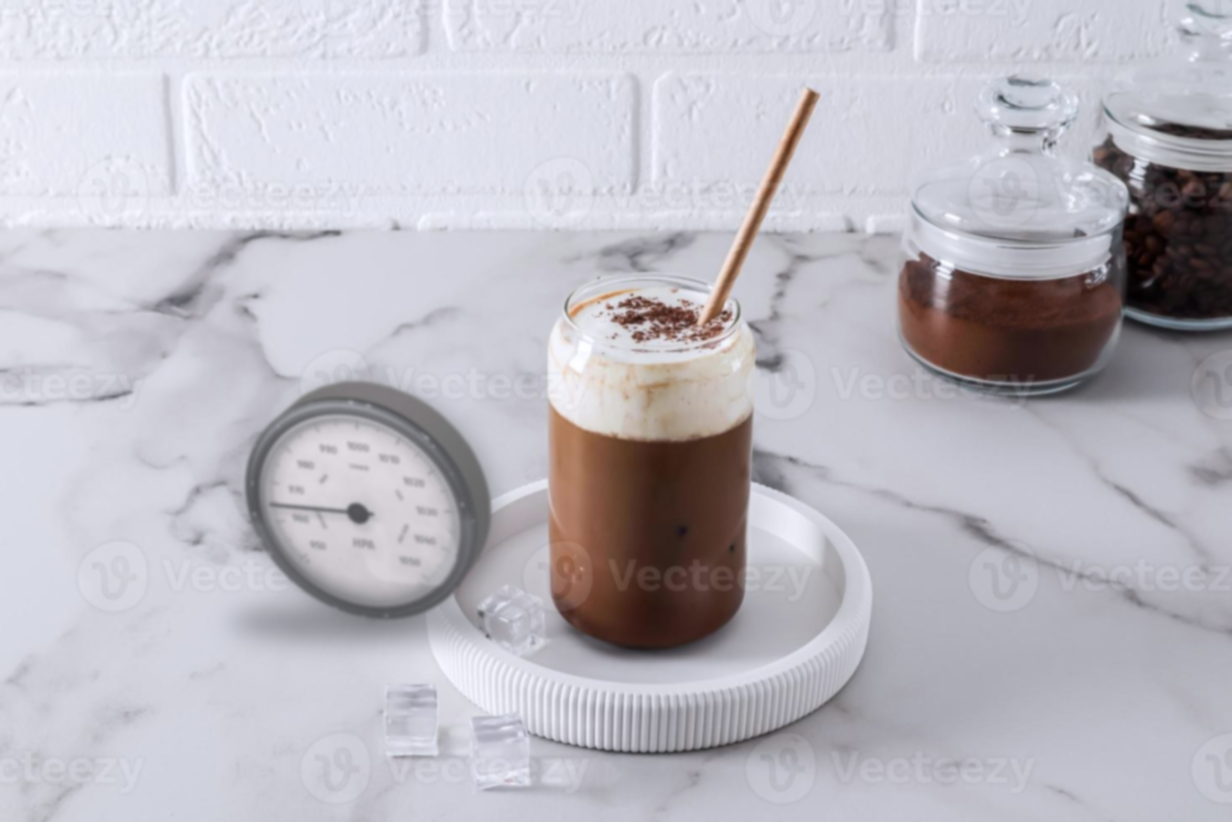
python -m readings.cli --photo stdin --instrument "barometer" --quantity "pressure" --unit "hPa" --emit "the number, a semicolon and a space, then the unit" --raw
965; hPa
